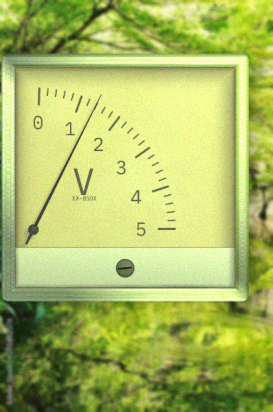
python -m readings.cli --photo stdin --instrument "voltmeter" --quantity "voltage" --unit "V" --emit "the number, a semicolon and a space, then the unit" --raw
1.4; V
